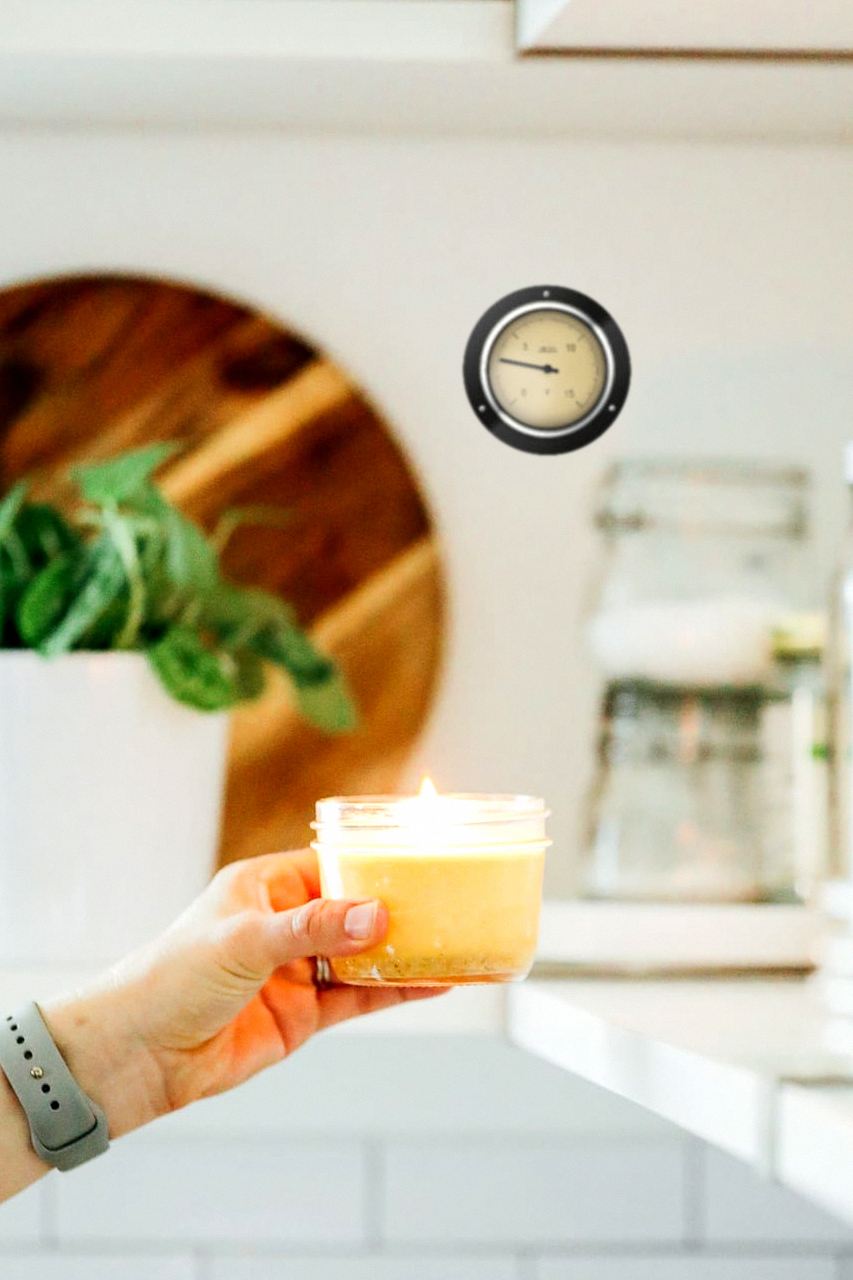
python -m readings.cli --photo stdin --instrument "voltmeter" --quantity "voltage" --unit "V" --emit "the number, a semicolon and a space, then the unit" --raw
3; V
